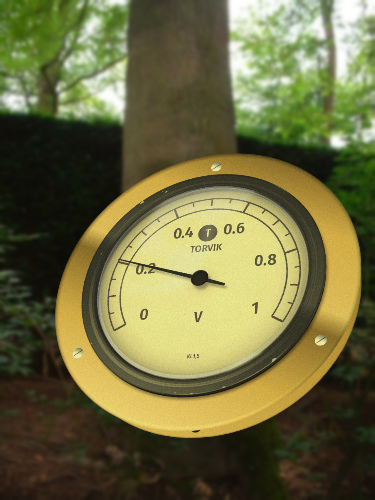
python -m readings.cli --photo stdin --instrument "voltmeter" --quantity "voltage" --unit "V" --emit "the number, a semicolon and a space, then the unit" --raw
0.2; V
